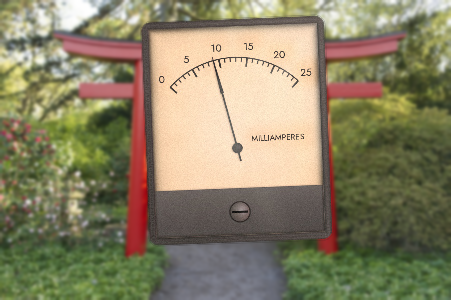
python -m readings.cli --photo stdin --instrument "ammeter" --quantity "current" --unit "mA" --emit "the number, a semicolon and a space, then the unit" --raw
9; mA
